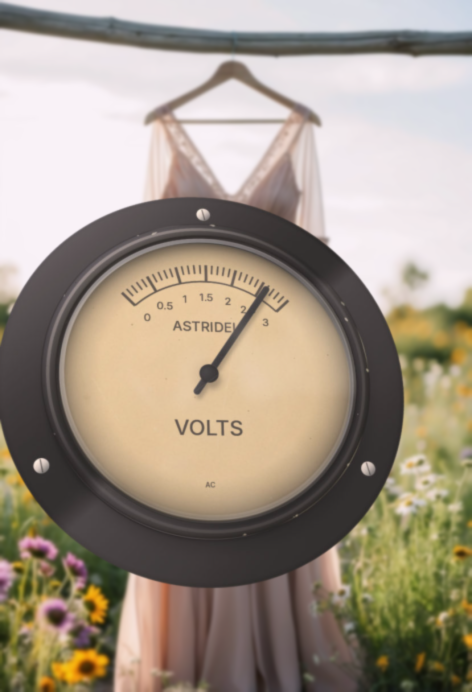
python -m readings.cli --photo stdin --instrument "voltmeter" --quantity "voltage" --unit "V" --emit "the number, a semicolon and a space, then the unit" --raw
2.6; V
